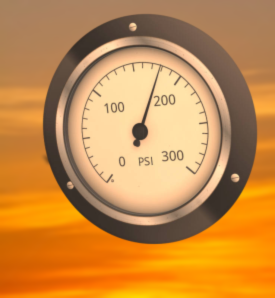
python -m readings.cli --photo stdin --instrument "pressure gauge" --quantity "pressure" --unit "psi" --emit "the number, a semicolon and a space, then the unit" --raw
180; psi
